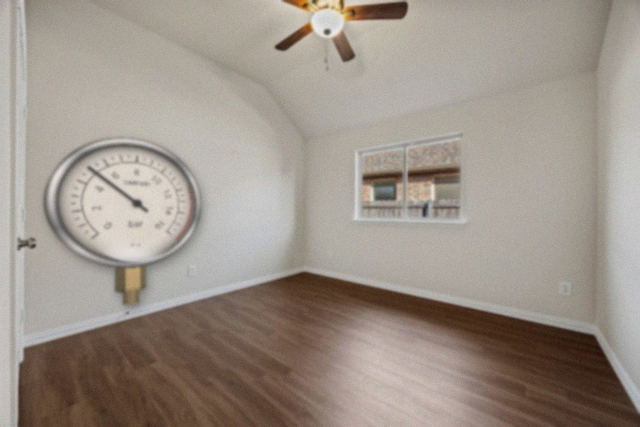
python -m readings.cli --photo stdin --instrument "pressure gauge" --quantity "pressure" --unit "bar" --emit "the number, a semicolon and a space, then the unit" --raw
5; bar
